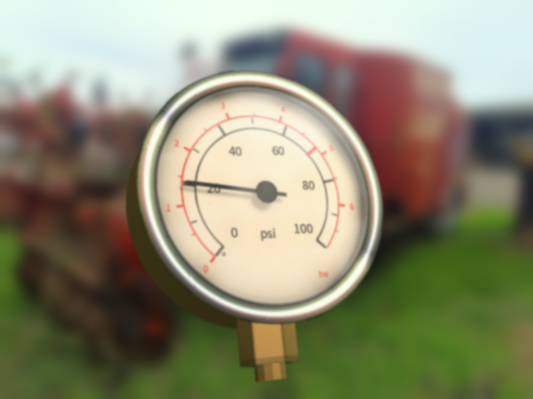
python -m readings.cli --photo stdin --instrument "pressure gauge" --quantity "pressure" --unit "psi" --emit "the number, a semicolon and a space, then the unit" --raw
20; psi
